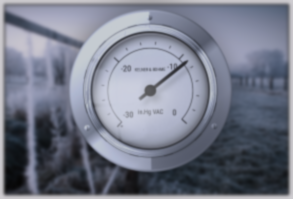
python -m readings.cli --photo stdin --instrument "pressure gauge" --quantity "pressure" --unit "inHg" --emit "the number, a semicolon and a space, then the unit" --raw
-9; inHg
